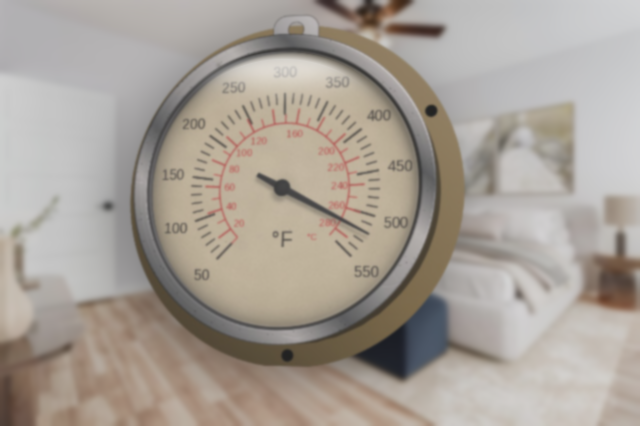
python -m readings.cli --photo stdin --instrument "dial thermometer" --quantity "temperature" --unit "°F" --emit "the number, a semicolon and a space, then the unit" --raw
520; °F
